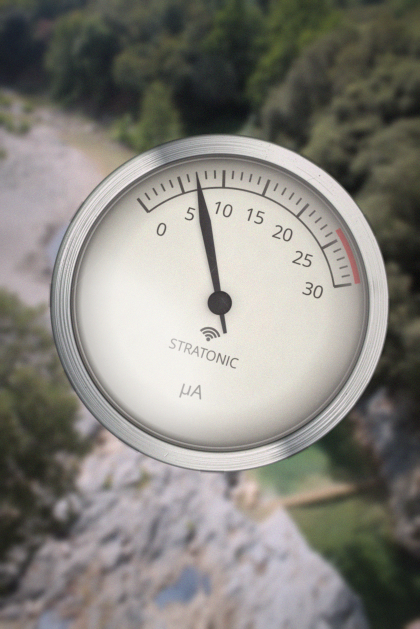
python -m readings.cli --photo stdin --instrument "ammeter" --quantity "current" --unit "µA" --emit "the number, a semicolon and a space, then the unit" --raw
7; µA
